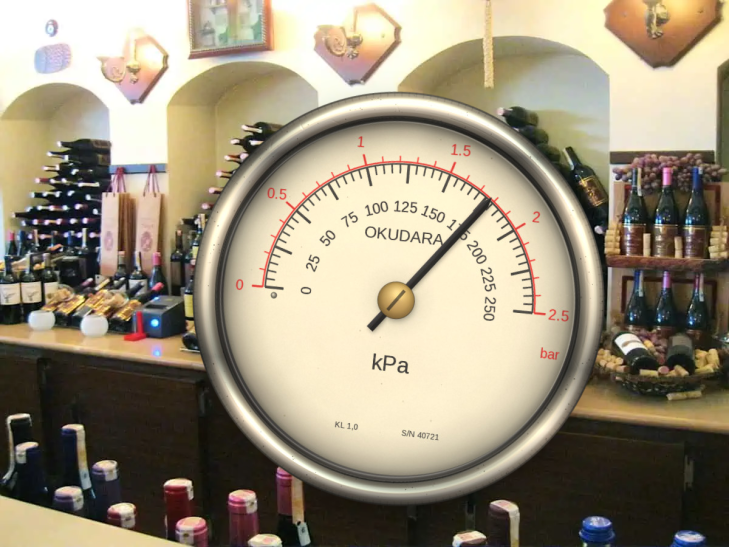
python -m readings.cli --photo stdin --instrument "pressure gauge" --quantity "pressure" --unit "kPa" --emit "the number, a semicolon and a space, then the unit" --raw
177.5; kPa
